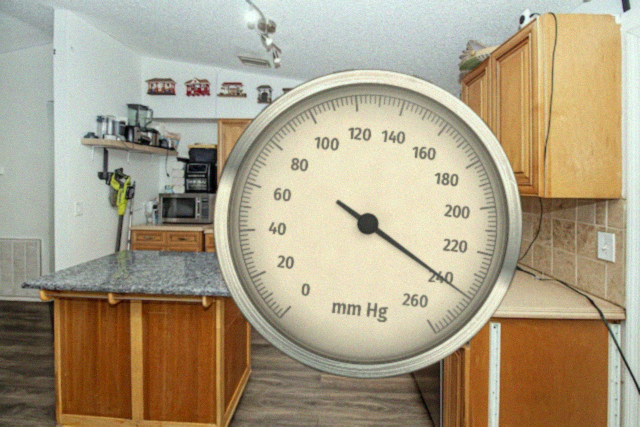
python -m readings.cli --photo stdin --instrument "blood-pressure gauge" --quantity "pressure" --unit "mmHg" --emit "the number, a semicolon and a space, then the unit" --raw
240; mmHg
